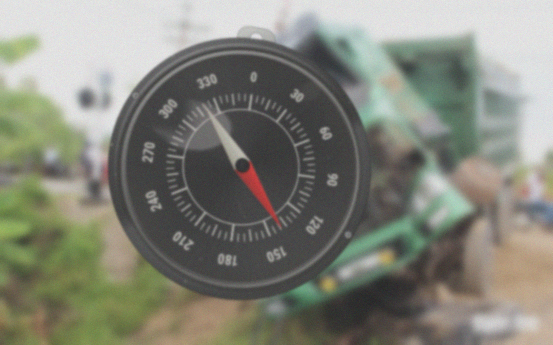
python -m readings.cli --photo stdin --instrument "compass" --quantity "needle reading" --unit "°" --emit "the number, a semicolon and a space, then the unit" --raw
140; °
